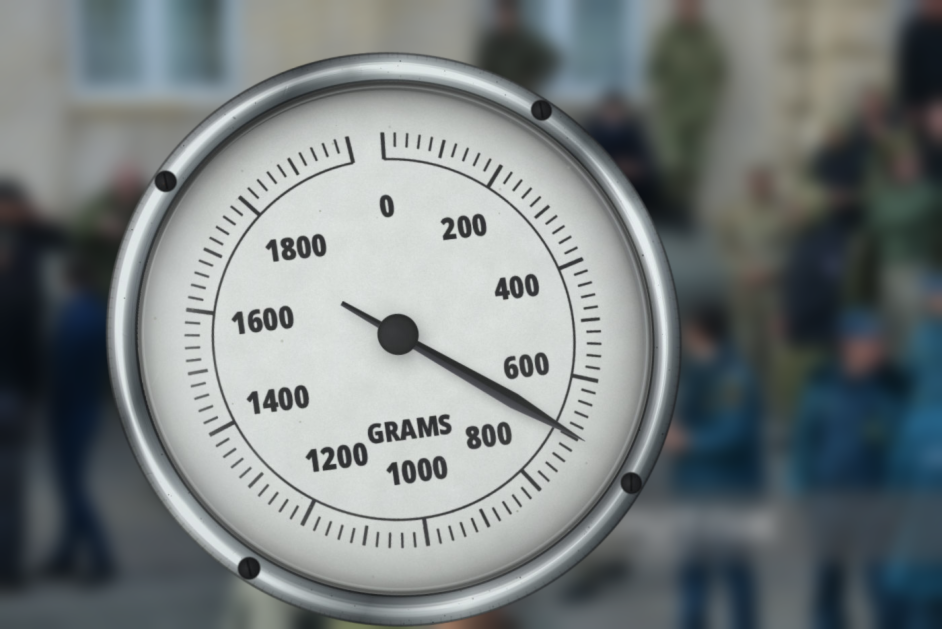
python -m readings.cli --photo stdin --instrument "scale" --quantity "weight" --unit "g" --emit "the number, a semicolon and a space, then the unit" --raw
700; g
